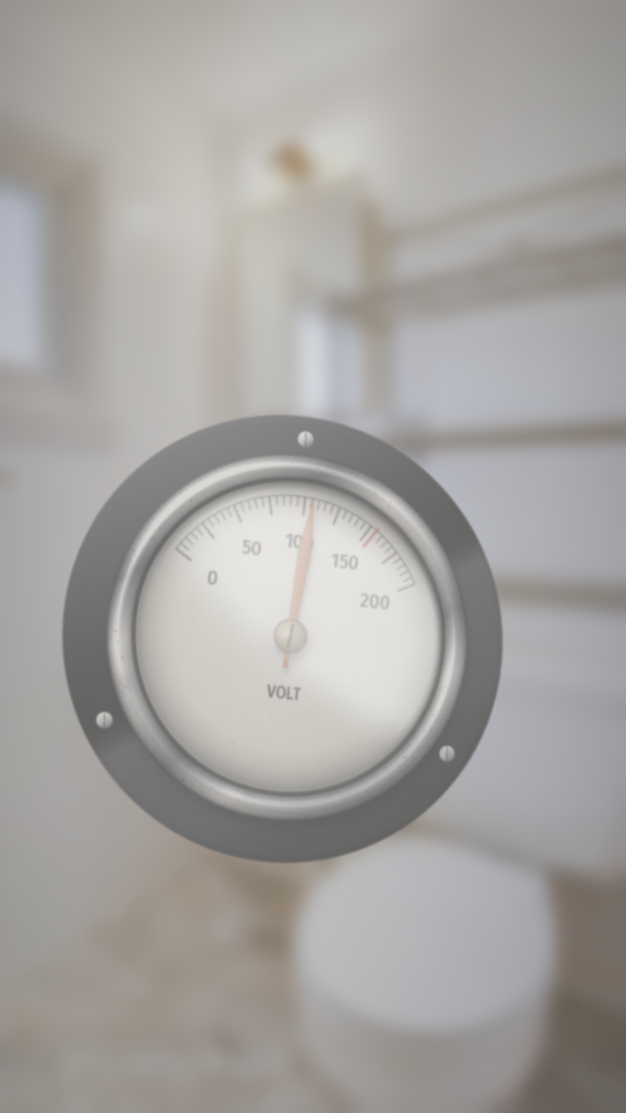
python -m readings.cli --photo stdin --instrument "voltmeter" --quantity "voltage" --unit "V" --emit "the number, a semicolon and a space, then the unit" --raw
105; V
